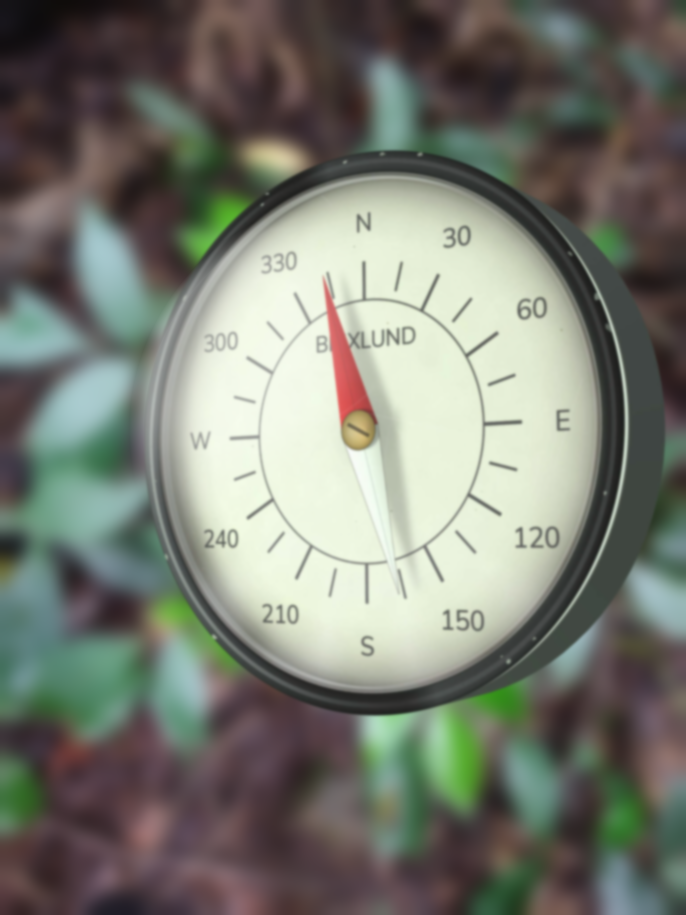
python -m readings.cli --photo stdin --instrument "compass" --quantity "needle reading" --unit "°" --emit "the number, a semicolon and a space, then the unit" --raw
345; °
